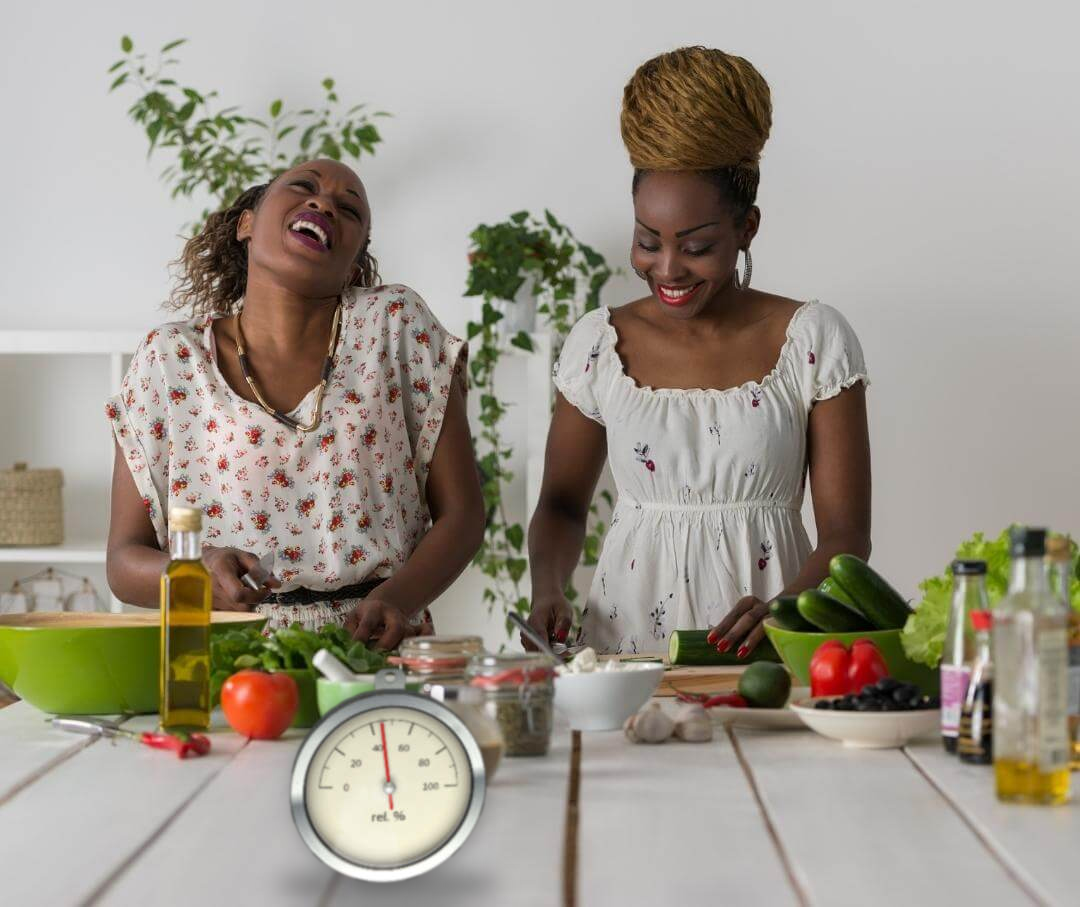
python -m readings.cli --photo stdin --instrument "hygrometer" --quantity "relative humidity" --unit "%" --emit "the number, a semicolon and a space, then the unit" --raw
45; %
